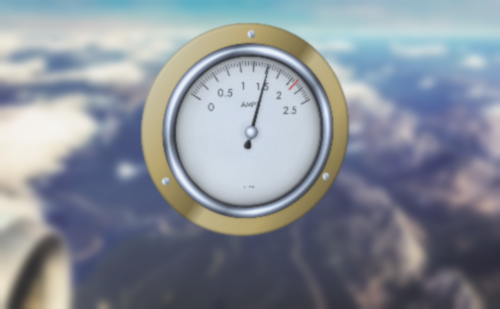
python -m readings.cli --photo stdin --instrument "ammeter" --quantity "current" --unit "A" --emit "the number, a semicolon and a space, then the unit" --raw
1.5; A
